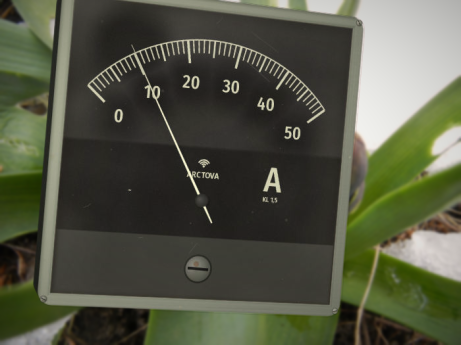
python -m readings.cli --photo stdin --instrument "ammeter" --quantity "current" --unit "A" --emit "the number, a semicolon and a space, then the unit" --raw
10; A
